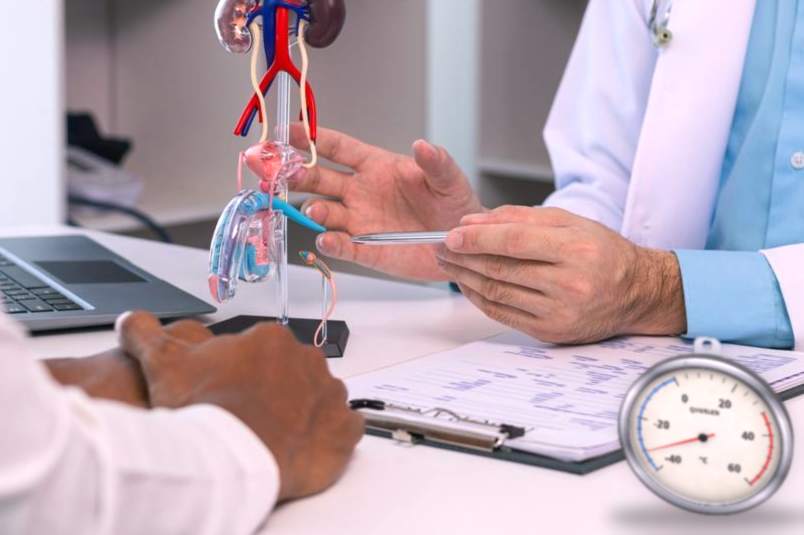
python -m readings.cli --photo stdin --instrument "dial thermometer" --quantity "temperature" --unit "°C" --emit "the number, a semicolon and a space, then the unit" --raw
-32; °C
